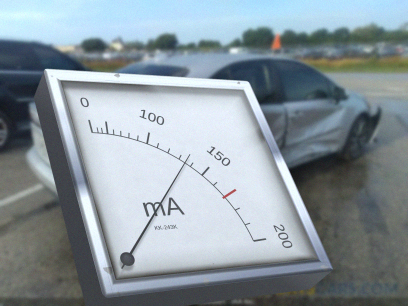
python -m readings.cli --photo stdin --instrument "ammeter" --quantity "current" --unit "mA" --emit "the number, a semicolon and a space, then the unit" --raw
135; mA
